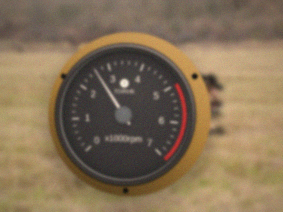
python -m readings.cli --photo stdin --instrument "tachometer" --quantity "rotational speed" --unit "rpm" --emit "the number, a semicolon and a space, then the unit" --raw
2600; rpm
